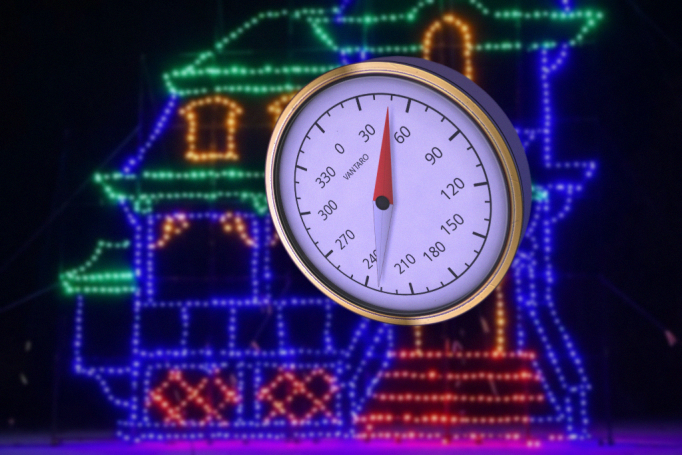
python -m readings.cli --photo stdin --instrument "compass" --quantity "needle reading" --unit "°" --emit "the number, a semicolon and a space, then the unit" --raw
50; °
